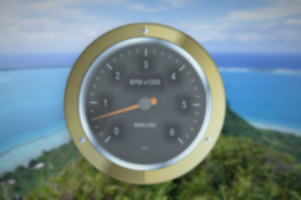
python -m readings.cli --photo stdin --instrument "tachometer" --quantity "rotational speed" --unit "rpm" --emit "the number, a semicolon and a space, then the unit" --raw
600; rpm
